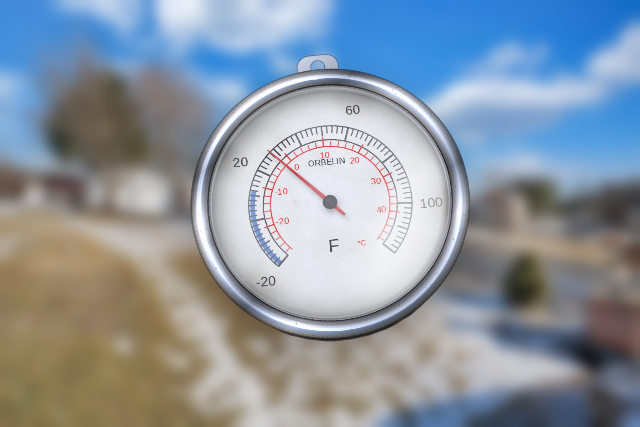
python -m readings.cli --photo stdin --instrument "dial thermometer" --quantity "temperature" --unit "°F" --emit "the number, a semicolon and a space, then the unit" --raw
28; °F
